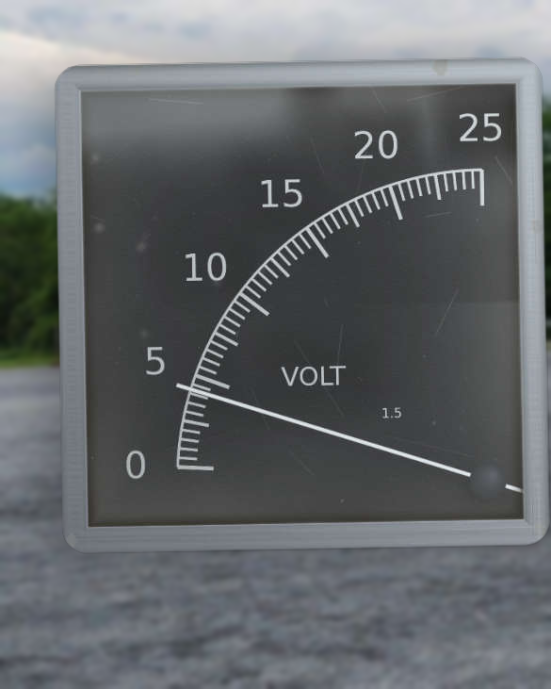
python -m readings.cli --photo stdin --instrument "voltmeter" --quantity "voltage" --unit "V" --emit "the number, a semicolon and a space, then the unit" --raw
4.25; V
